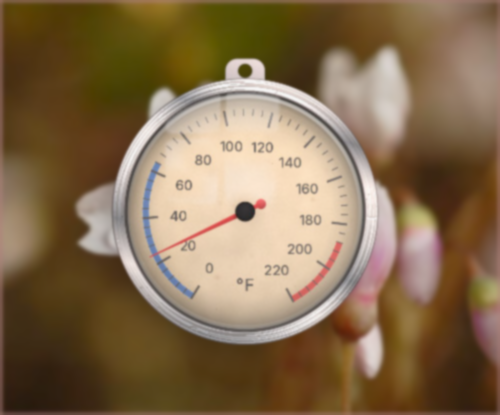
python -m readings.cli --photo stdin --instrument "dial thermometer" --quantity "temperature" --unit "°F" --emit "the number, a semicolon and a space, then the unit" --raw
24; °F
